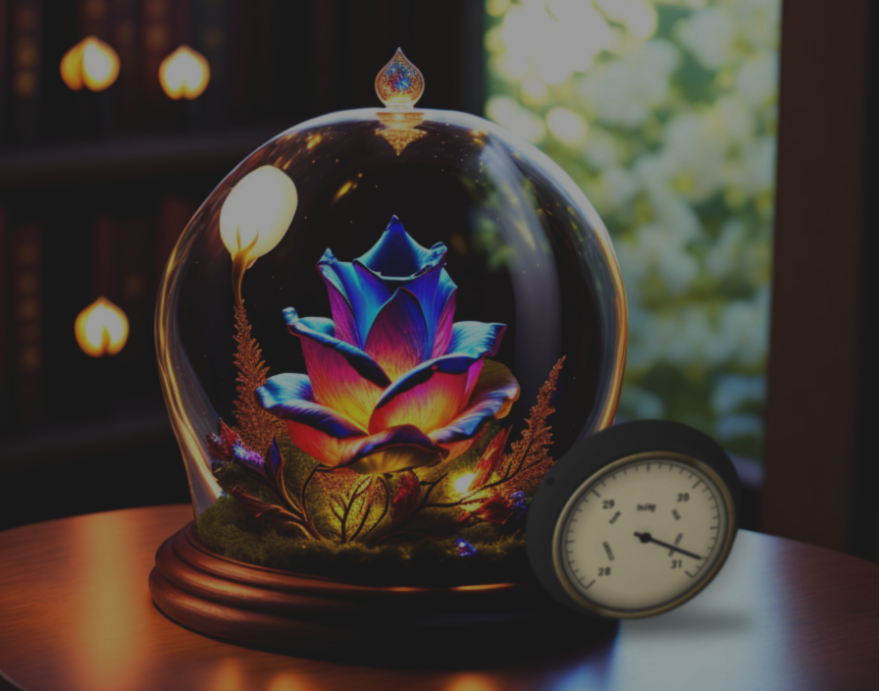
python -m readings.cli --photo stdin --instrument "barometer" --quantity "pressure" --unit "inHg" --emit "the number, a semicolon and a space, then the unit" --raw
30.8; inHg
